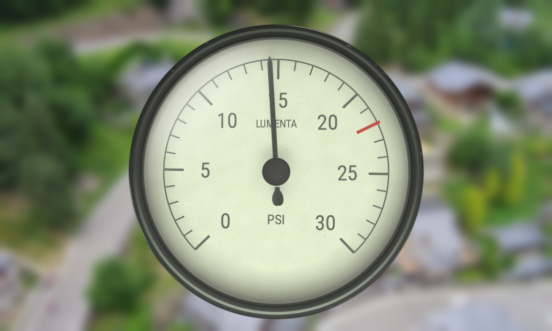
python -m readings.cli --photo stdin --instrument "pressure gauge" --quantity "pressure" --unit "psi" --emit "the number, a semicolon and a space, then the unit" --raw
14.5; psi
